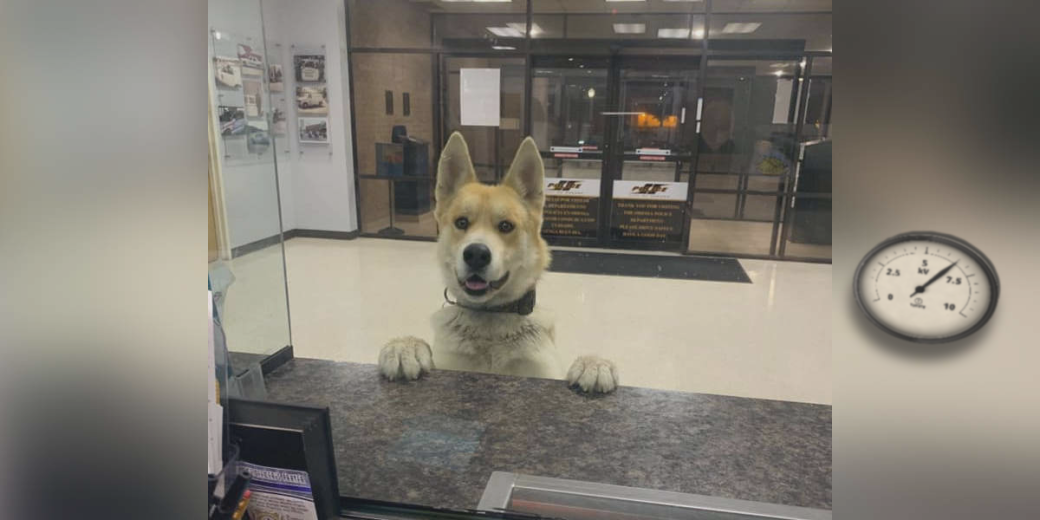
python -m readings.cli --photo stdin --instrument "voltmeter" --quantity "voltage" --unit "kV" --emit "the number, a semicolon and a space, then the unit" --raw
6.5; kV
